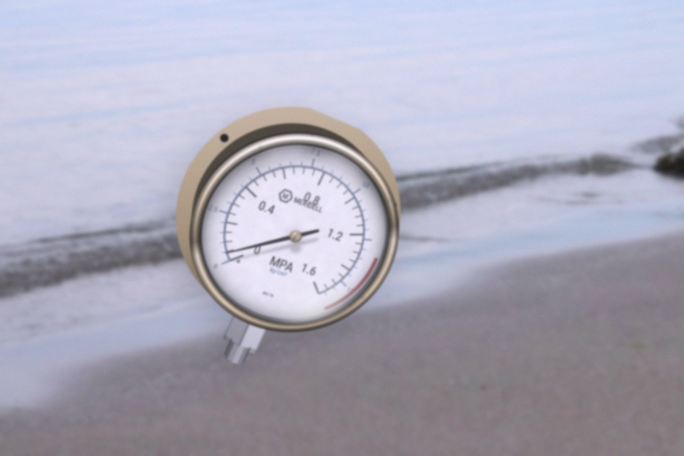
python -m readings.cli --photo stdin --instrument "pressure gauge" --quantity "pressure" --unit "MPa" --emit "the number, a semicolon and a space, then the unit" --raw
0.05; MPa
